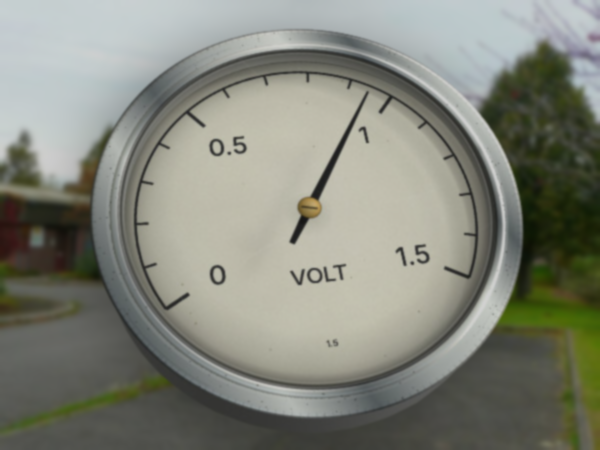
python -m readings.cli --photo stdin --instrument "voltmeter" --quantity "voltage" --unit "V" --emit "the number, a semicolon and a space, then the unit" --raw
0.95; V
